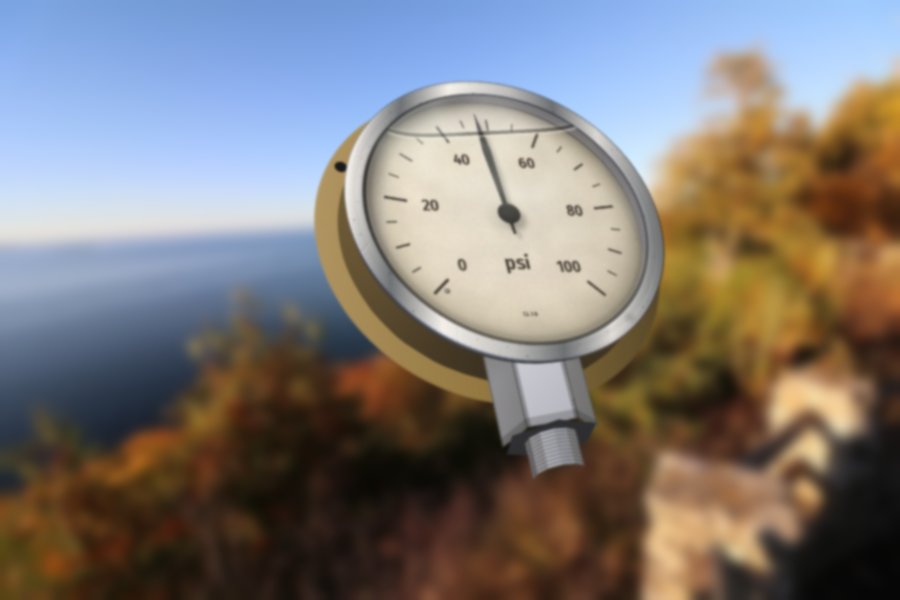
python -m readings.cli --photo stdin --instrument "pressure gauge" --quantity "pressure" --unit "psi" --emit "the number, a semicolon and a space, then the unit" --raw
47.5; psi
